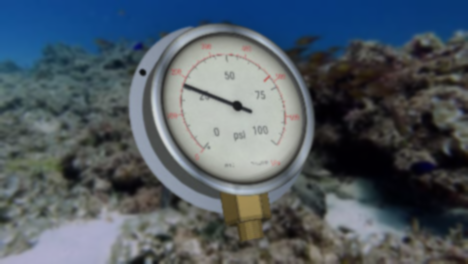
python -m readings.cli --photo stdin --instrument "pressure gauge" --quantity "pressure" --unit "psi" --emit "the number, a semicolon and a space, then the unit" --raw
25; psi
